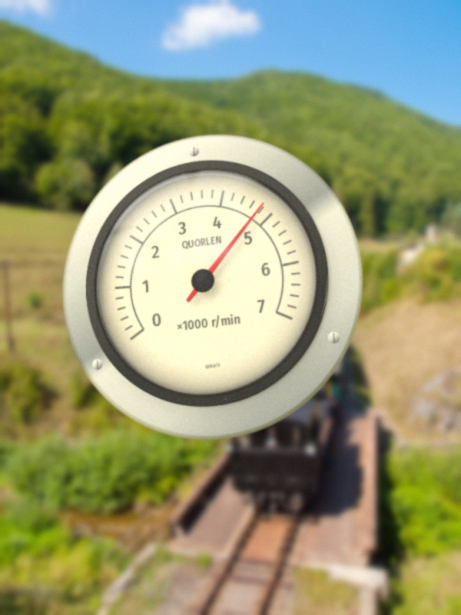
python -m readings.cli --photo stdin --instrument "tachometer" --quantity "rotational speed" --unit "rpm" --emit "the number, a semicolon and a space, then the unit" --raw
4800; rpm
